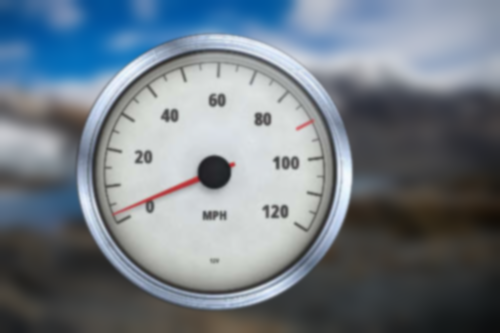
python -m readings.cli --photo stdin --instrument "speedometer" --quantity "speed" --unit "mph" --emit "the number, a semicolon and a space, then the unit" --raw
2.5; mph
